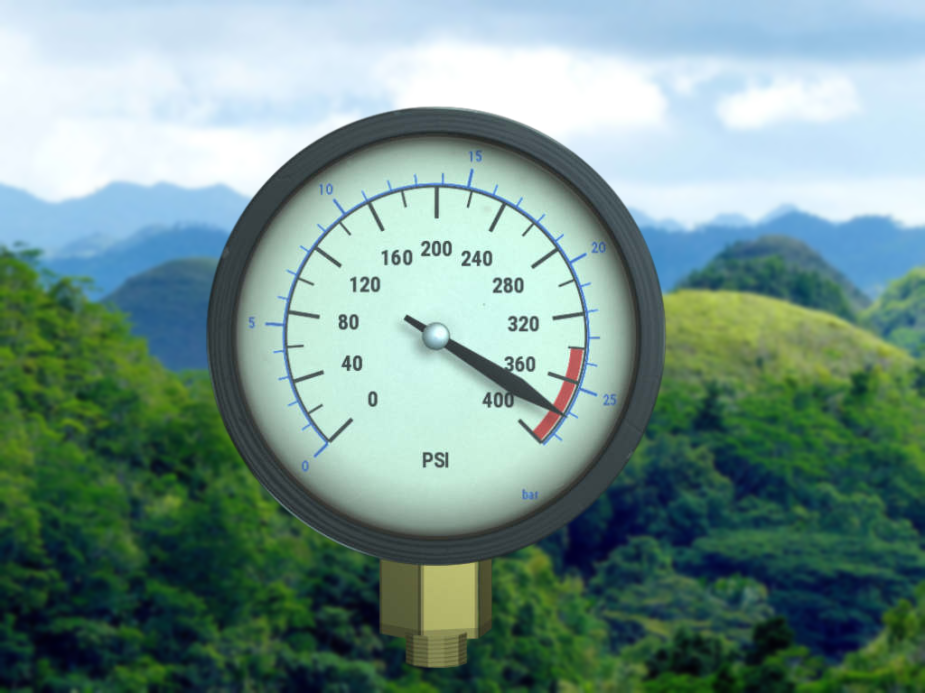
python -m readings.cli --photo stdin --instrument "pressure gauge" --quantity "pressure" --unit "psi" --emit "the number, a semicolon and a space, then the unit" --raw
380; psi
